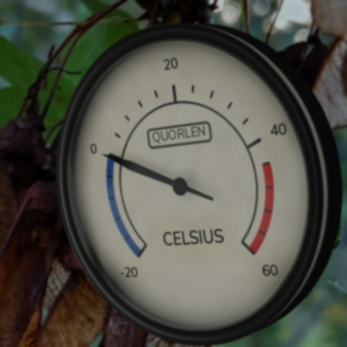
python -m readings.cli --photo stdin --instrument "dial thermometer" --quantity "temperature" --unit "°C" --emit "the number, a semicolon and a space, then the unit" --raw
0; °C
